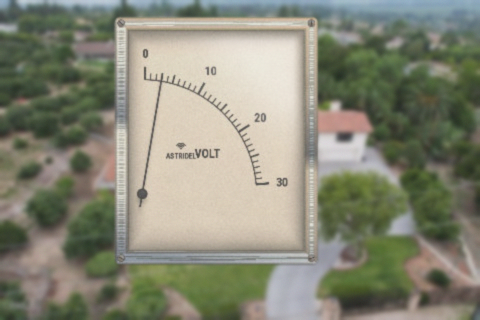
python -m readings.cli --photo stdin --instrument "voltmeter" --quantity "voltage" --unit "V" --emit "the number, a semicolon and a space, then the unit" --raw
3; V
